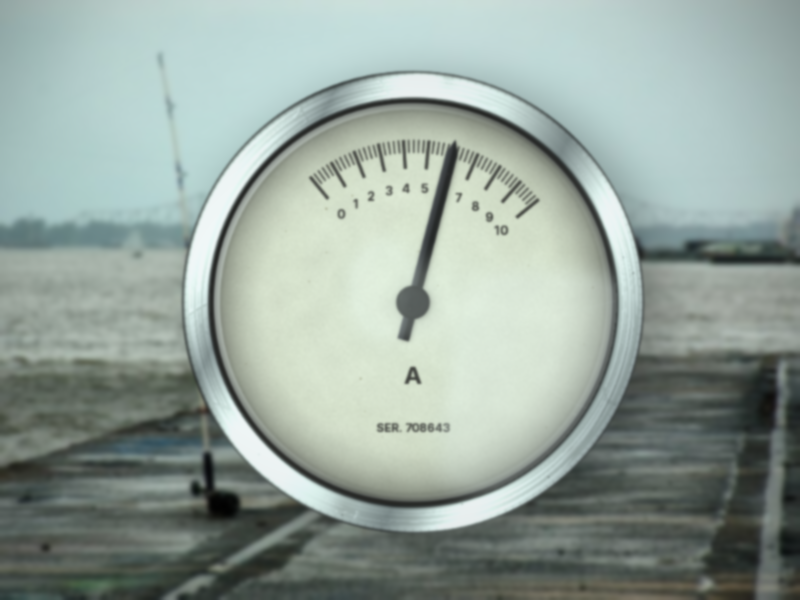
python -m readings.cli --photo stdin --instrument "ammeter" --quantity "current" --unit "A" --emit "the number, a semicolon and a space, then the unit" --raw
6; A
